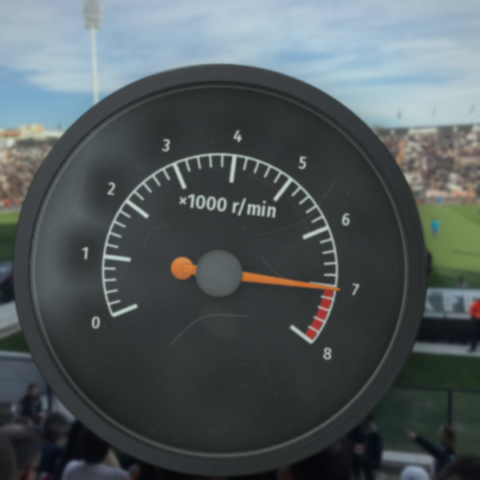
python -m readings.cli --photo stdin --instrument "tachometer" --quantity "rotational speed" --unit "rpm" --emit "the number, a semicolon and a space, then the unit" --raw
7000; rpm
